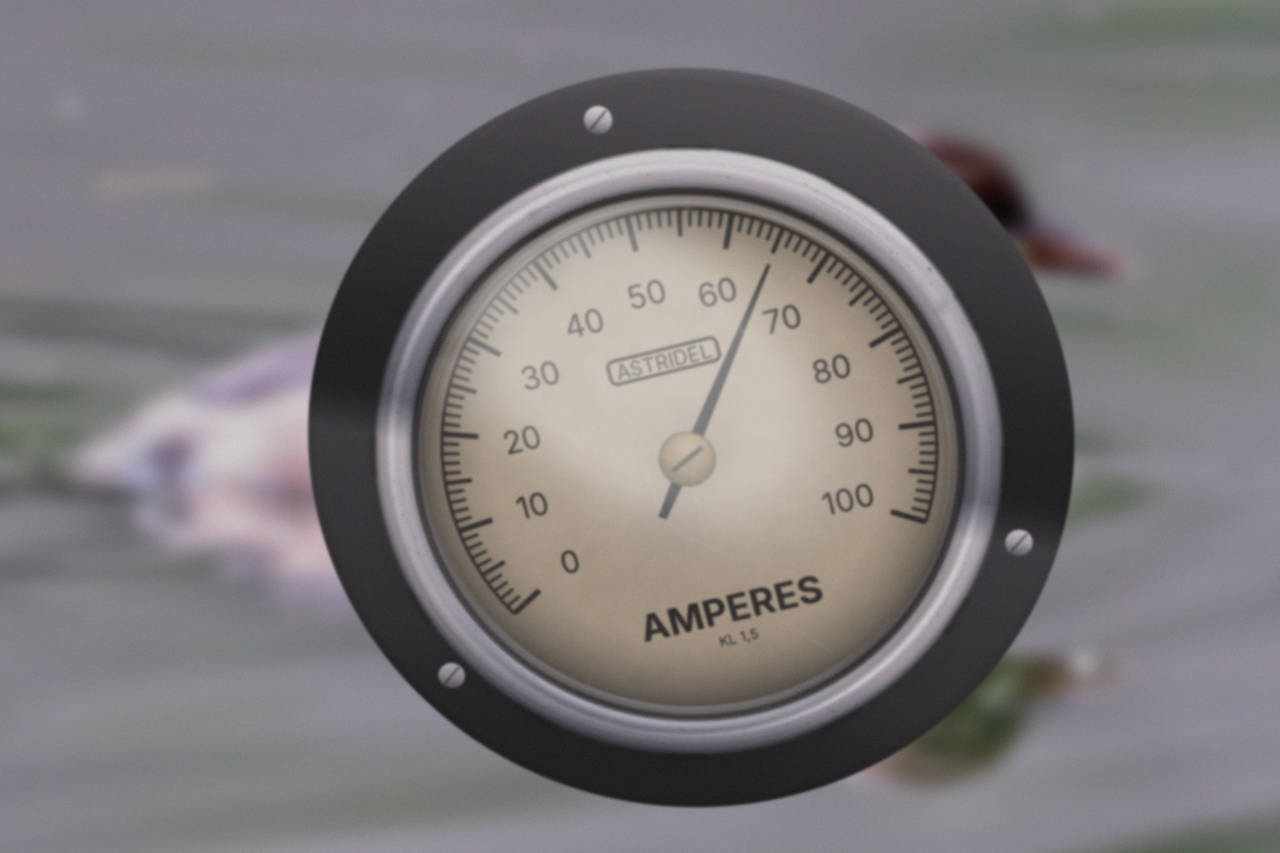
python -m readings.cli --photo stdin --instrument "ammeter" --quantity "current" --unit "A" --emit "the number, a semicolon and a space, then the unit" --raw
65; A
